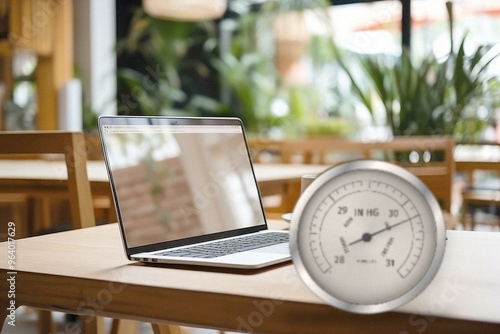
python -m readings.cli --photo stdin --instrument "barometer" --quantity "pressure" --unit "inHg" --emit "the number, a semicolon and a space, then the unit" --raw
30.2; inHg
